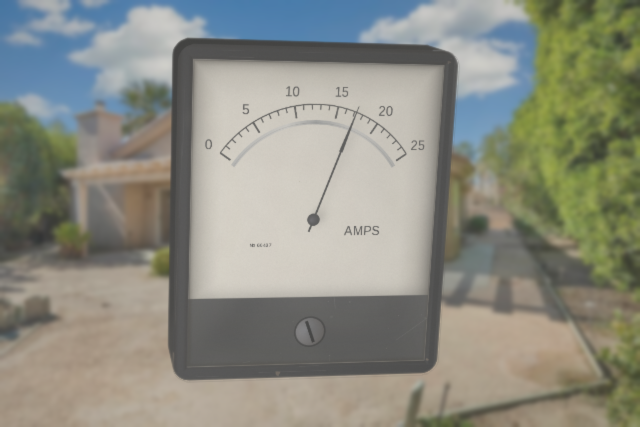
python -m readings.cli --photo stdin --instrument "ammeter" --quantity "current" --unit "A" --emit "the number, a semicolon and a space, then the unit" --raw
17; A
